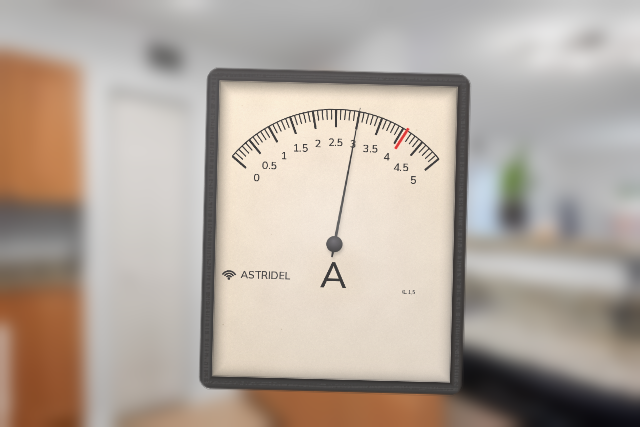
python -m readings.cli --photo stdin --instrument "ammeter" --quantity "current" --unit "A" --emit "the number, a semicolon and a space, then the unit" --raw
3; A
